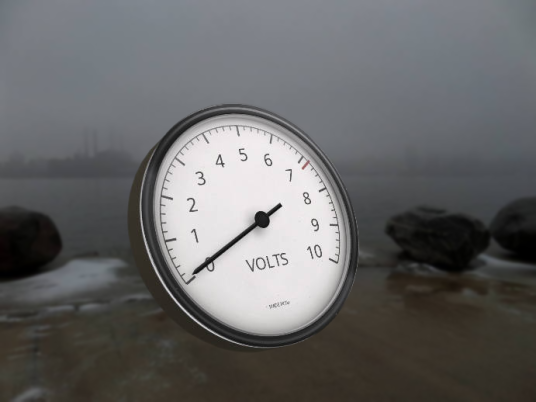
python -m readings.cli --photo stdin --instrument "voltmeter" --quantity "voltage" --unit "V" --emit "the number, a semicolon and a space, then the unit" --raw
0.1; V
